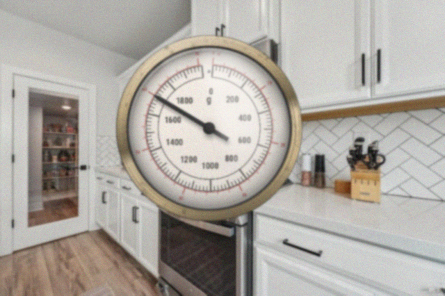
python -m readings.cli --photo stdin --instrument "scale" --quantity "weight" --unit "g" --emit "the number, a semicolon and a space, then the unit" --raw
1700; g
